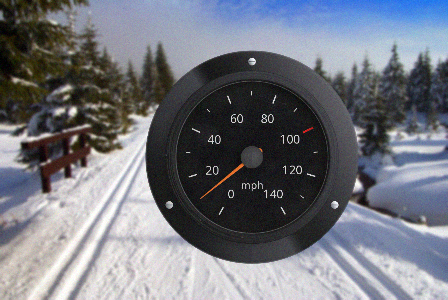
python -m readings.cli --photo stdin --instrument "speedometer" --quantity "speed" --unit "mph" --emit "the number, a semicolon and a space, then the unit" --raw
10; mph
